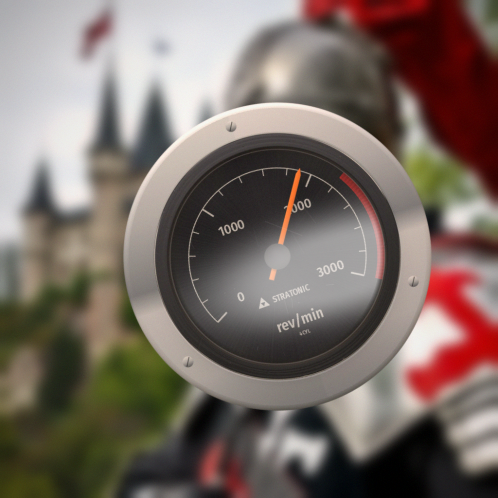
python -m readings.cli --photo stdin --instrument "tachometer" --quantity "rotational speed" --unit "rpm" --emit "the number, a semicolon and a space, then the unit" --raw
1900; rpm
